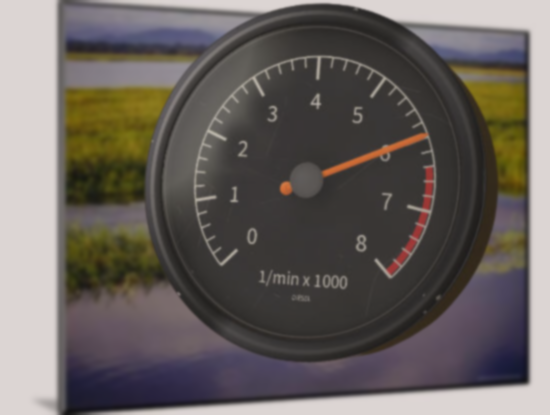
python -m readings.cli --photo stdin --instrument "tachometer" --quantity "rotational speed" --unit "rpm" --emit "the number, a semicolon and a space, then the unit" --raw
6000; rpm
